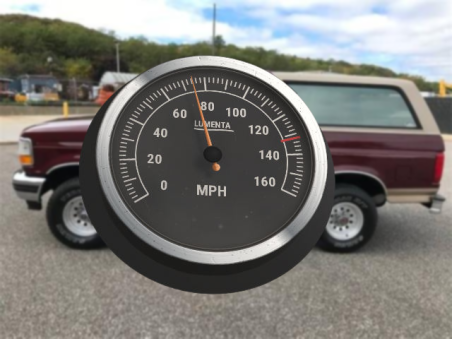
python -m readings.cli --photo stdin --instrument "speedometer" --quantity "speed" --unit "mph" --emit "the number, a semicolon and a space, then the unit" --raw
74; mph
